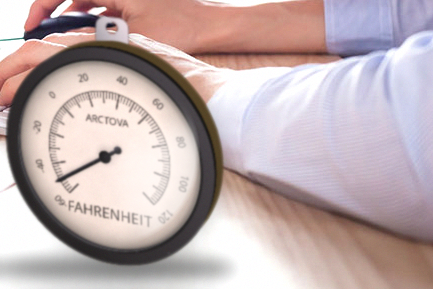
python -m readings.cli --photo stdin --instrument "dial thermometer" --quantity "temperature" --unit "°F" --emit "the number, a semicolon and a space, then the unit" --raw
-50; °F
